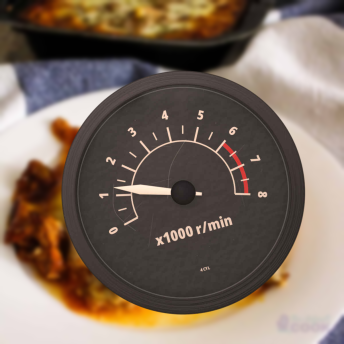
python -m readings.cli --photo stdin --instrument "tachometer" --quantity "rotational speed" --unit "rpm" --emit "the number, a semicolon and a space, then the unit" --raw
1250; rpm
